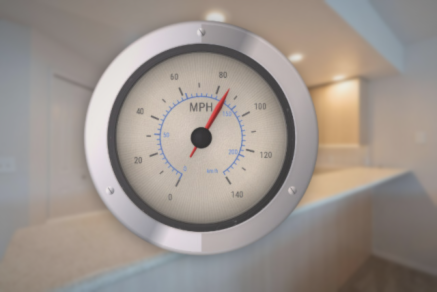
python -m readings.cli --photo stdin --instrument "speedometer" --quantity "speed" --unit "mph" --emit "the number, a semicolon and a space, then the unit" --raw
85; mph
